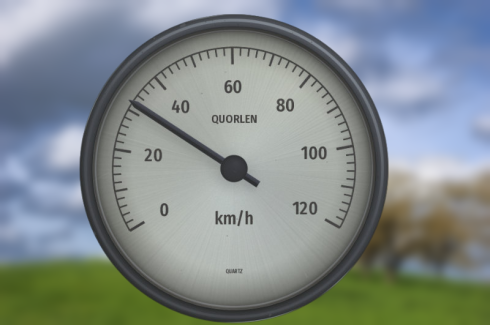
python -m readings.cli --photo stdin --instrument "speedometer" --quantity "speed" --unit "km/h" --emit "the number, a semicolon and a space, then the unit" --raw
32; km/h
